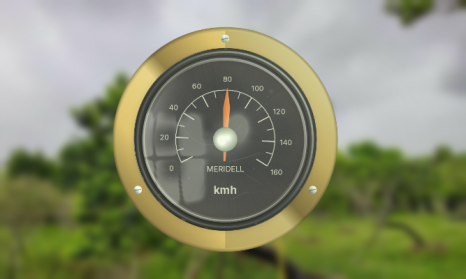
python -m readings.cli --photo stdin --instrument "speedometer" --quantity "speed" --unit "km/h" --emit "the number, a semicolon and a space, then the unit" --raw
80; km/h
